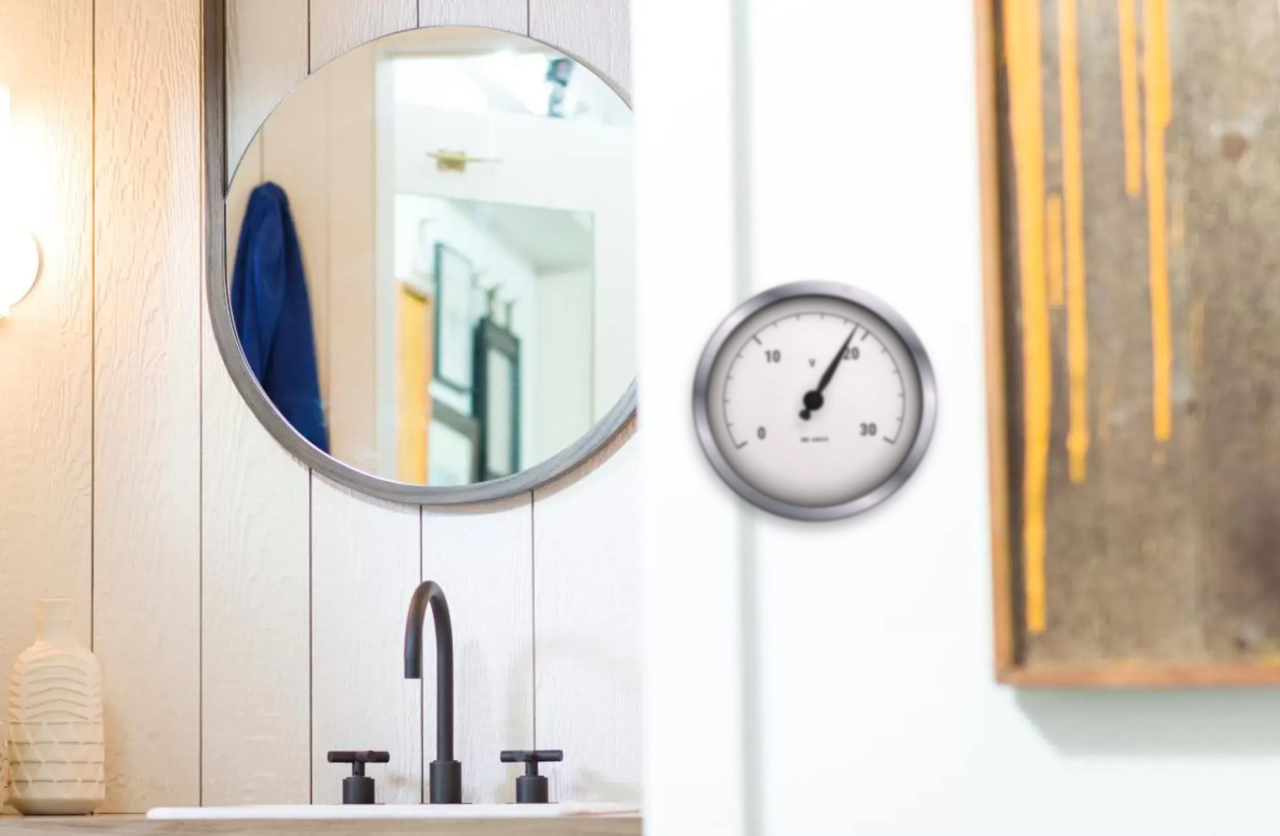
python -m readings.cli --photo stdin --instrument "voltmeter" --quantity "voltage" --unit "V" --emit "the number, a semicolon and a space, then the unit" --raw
19; V
